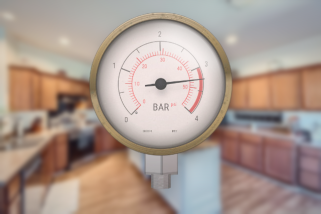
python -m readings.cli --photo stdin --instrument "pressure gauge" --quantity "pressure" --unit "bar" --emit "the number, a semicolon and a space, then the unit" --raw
3.25; bar
